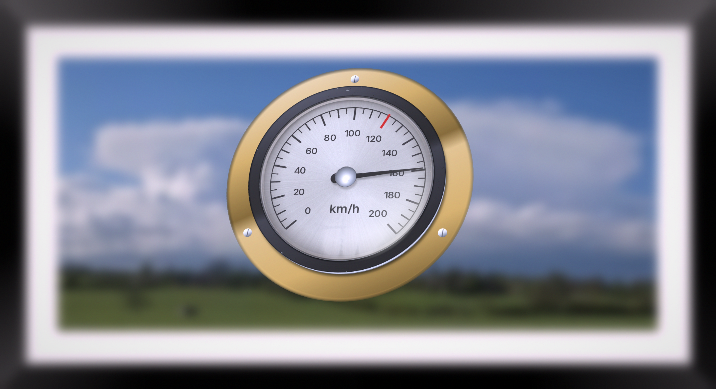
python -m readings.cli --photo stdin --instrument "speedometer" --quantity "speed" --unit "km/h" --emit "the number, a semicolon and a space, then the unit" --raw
160; km/h
